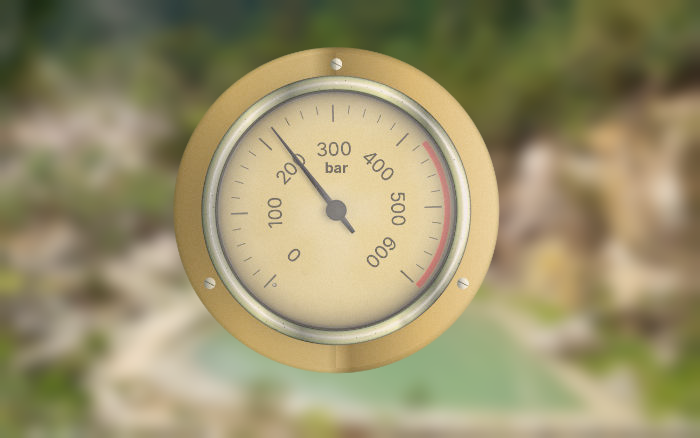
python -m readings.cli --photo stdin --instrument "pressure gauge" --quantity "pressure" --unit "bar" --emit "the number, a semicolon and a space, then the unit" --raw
220; bar
